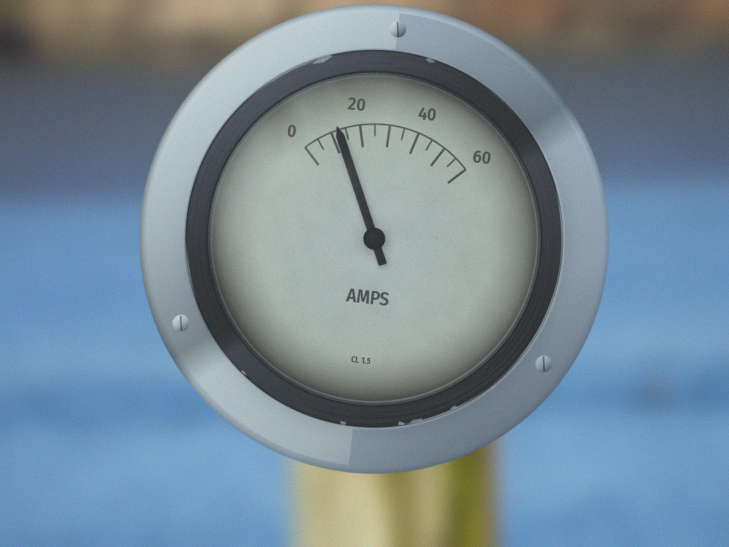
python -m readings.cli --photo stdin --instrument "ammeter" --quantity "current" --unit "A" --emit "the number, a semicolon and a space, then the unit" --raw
12.5; A
